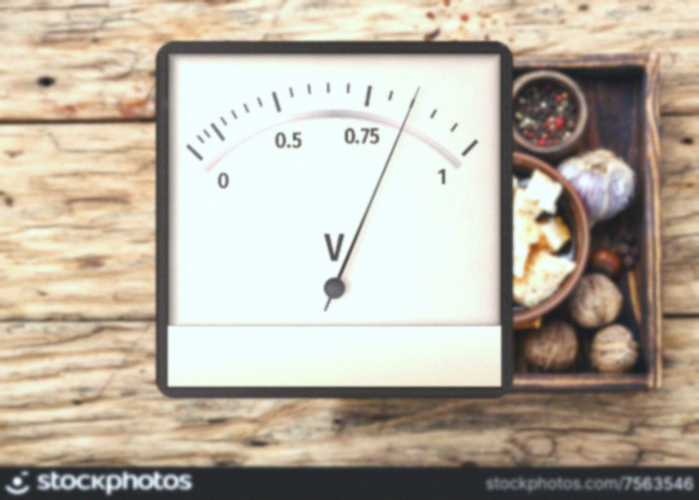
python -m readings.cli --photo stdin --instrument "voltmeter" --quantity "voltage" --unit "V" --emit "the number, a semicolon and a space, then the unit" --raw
0.85; V
